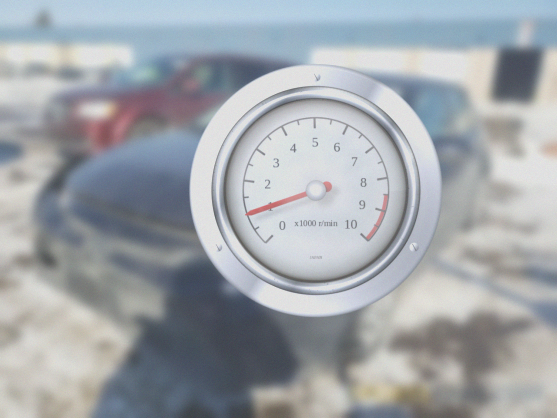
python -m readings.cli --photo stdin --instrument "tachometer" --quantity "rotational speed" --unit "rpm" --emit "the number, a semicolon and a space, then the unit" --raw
1000; rpm
